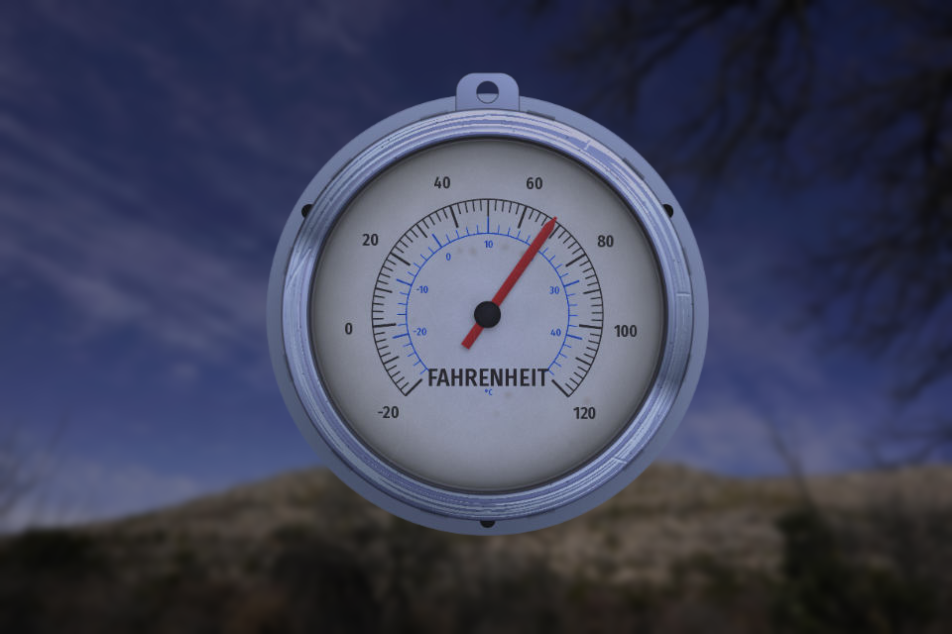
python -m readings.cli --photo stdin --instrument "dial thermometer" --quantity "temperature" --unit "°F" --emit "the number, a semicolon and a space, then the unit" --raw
68; °F
